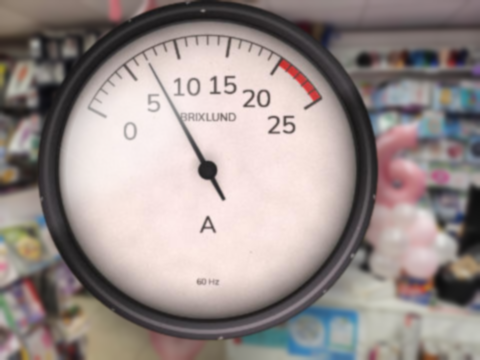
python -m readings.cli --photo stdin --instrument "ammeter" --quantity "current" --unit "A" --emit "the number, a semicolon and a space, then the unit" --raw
7; A
